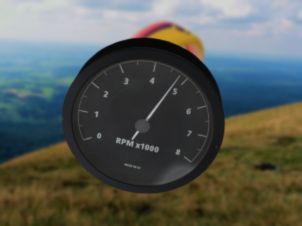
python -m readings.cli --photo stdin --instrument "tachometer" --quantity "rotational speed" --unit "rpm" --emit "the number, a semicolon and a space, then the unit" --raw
4750; rpm
